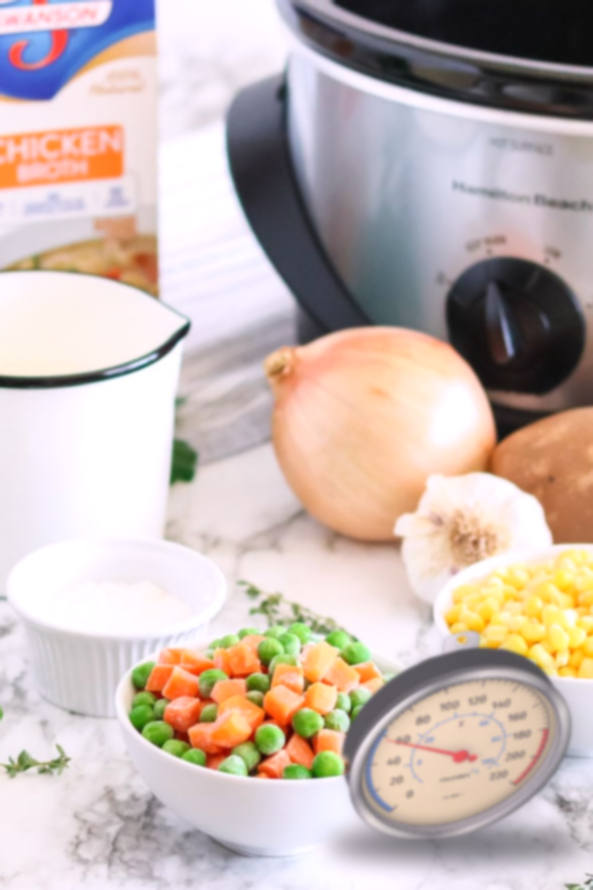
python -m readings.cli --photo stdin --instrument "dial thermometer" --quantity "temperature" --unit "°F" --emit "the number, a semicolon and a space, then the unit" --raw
60; °F
